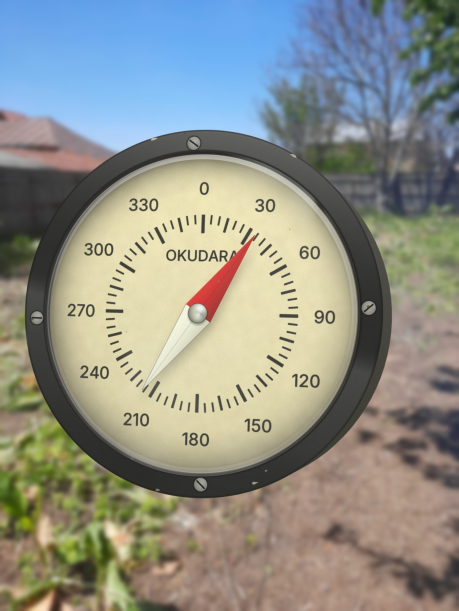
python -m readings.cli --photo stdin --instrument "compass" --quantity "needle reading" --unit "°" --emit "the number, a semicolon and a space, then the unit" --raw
35; °
